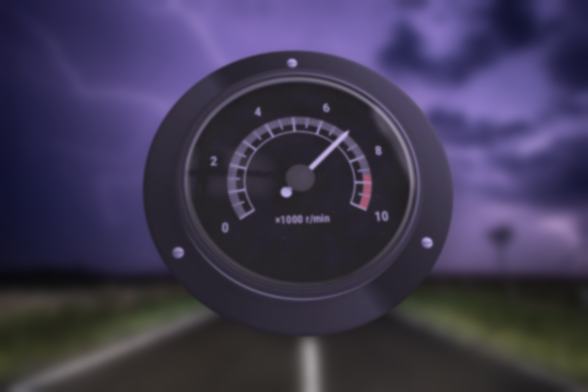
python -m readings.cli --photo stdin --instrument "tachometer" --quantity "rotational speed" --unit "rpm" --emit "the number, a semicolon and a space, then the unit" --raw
7000; rpm
